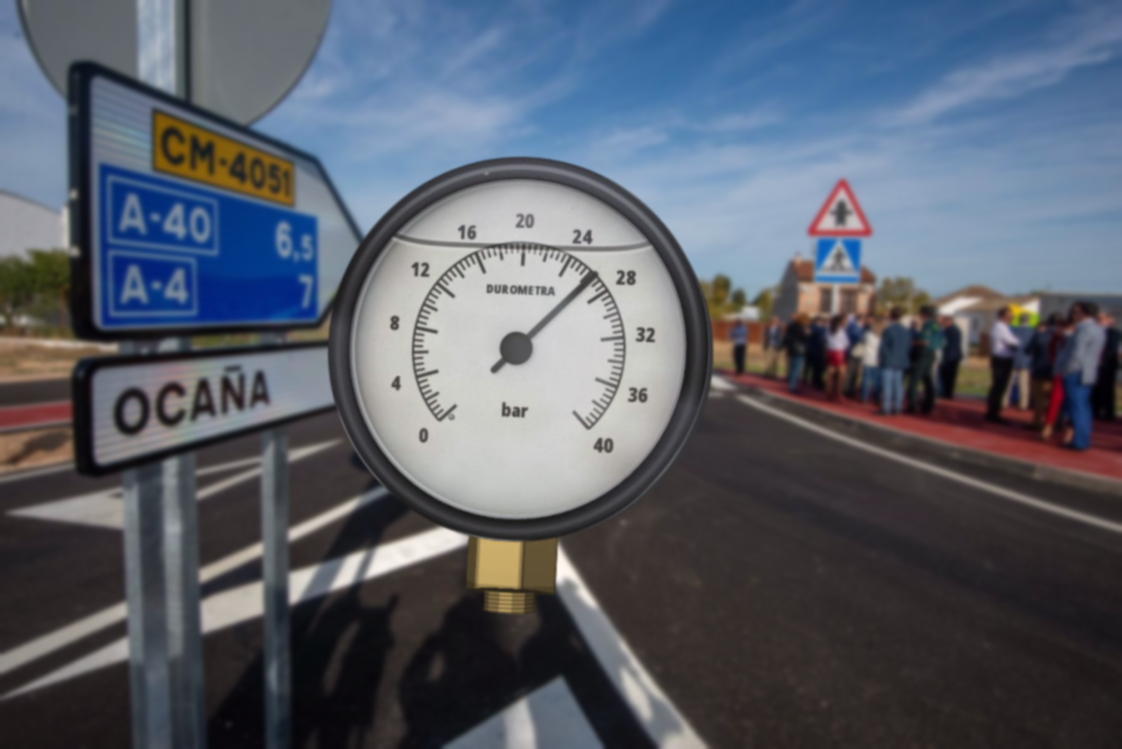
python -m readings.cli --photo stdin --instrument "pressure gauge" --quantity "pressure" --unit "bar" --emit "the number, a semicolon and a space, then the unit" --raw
26.5; bar
